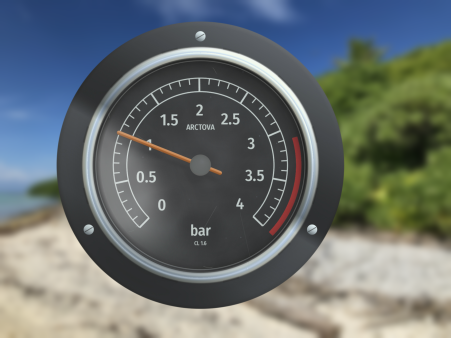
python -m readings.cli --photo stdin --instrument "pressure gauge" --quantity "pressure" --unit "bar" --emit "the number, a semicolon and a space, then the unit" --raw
1; bar
